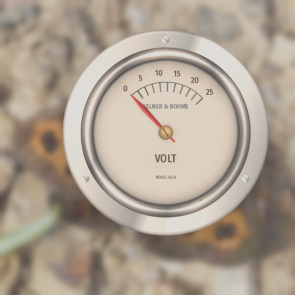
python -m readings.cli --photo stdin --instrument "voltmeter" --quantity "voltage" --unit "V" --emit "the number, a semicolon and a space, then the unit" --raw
0; V
